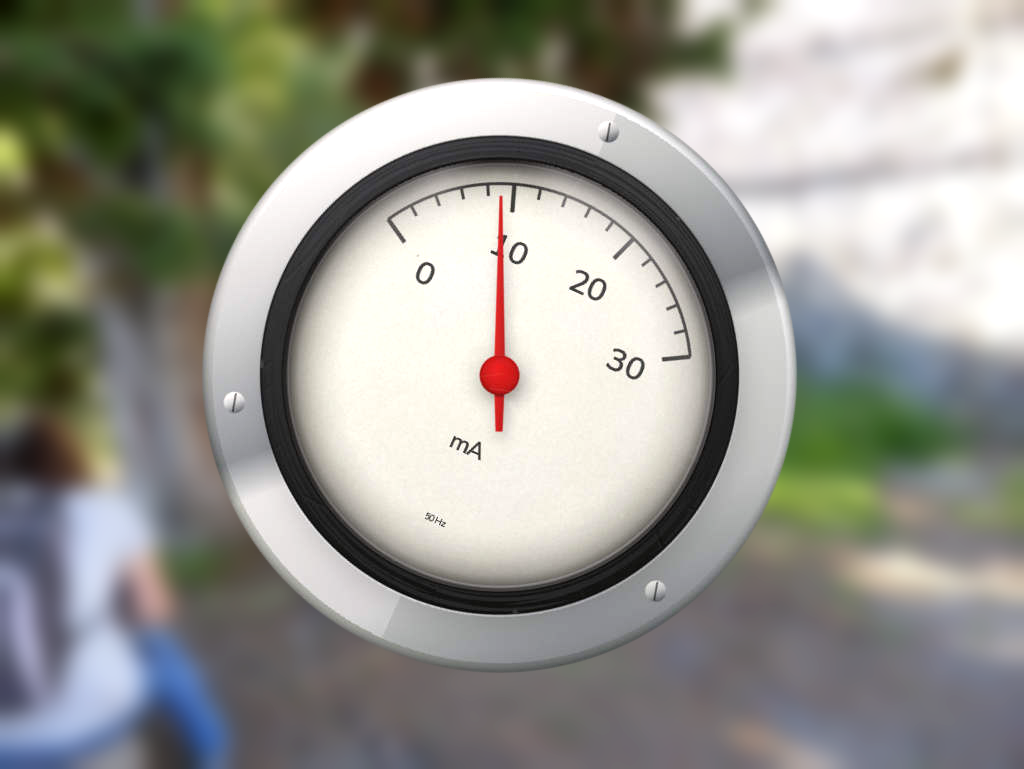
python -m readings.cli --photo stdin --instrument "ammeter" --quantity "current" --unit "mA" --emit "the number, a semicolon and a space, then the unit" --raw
9; mA
